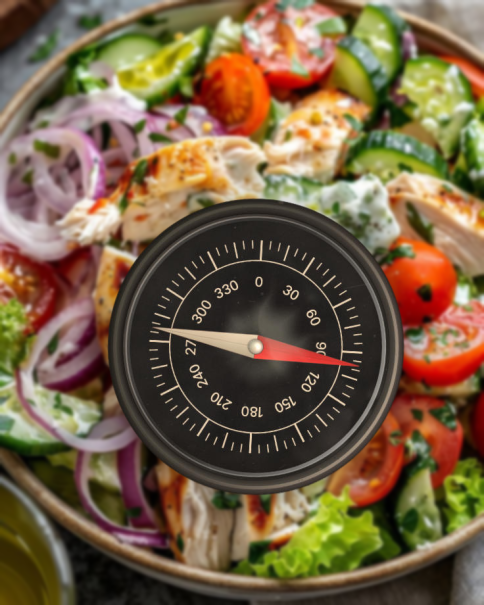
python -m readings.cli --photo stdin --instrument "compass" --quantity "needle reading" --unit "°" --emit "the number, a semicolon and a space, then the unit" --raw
97.5; °
